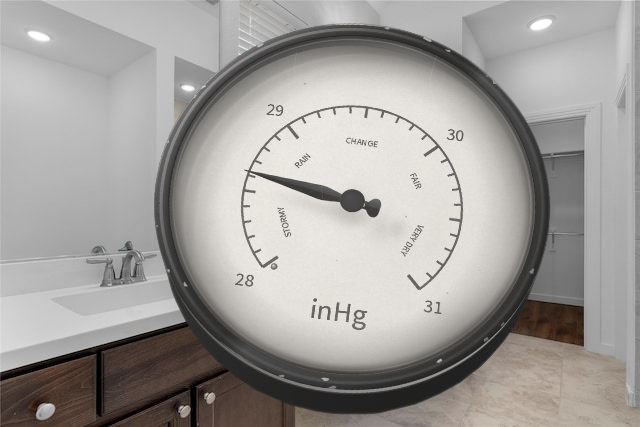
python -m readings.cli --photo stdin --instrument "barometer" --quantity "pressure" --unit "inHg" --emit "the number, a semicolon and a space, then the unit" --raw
28.6; inHg
